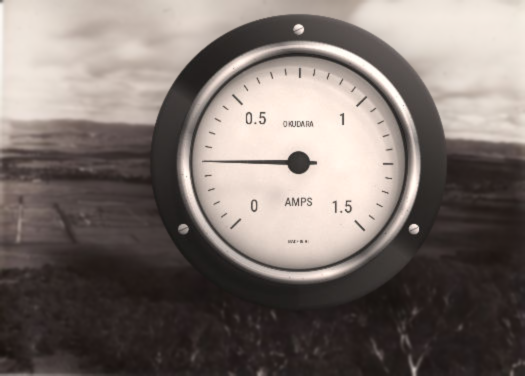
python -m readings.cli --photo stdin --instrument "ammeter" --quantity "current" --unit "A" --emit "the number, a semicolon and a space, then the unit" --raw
0.25; A
